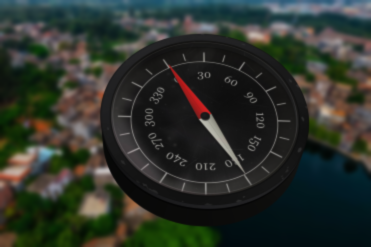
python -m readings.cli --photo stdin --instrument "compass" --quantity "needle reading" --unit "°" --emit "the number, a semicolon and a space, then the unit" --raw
0; °
